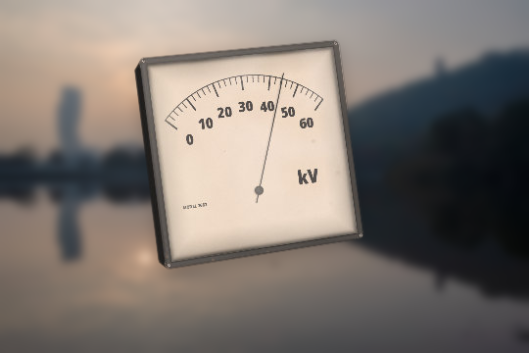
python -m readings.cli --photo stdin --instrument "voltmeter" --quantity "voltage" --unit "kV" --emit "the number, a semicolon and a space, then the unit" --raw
44; kV
